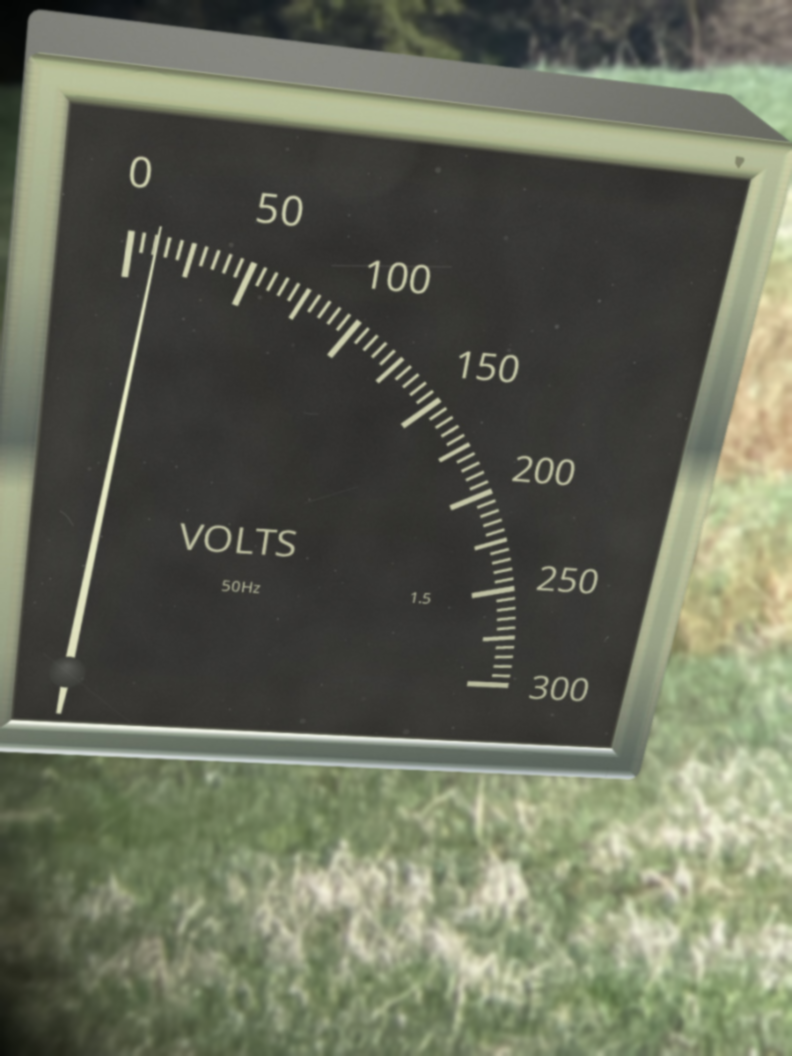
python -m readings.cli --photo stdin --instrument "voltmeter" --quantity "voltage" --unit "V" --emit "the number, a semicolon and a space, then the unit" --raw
10; V
